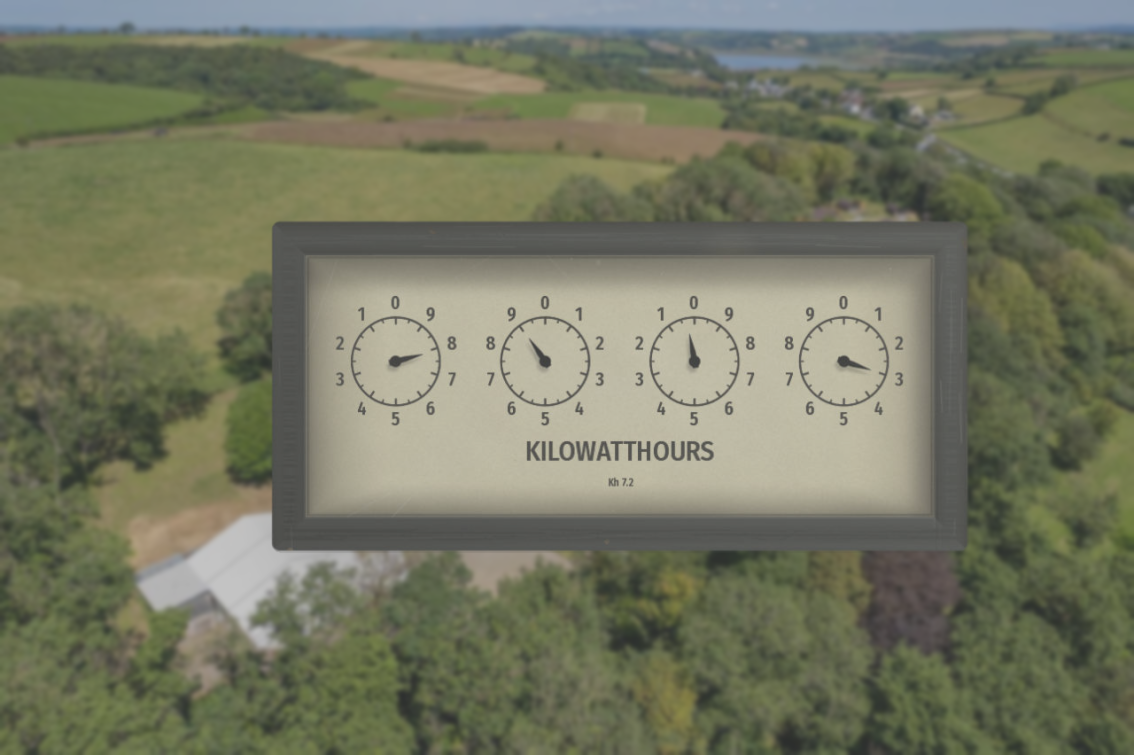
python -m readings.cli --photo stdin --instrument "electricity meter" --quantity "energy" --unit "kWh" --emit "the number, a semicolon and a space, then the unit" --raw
7903; kWh
